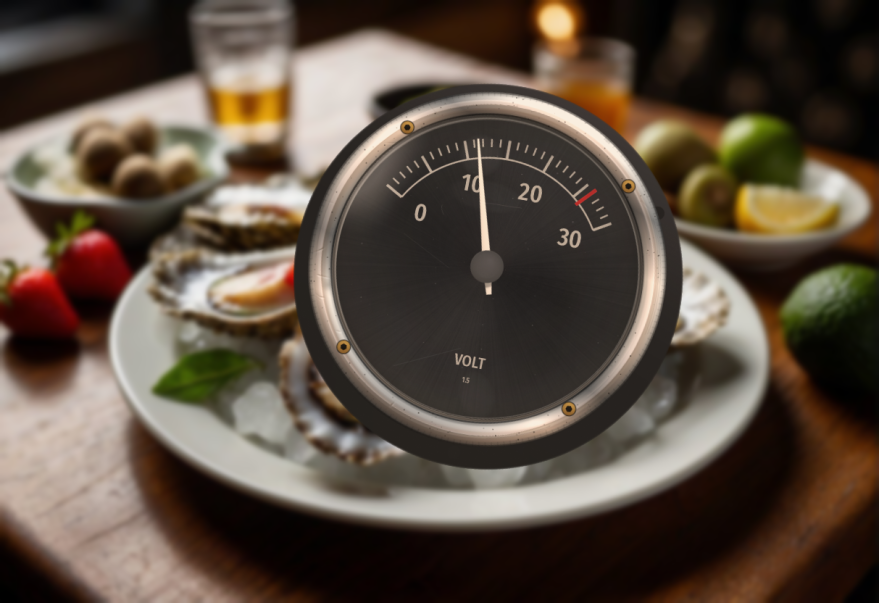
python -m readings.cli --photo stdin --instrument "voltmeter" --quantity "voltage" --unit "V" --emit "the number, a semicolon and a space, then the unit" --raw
11.5; V
